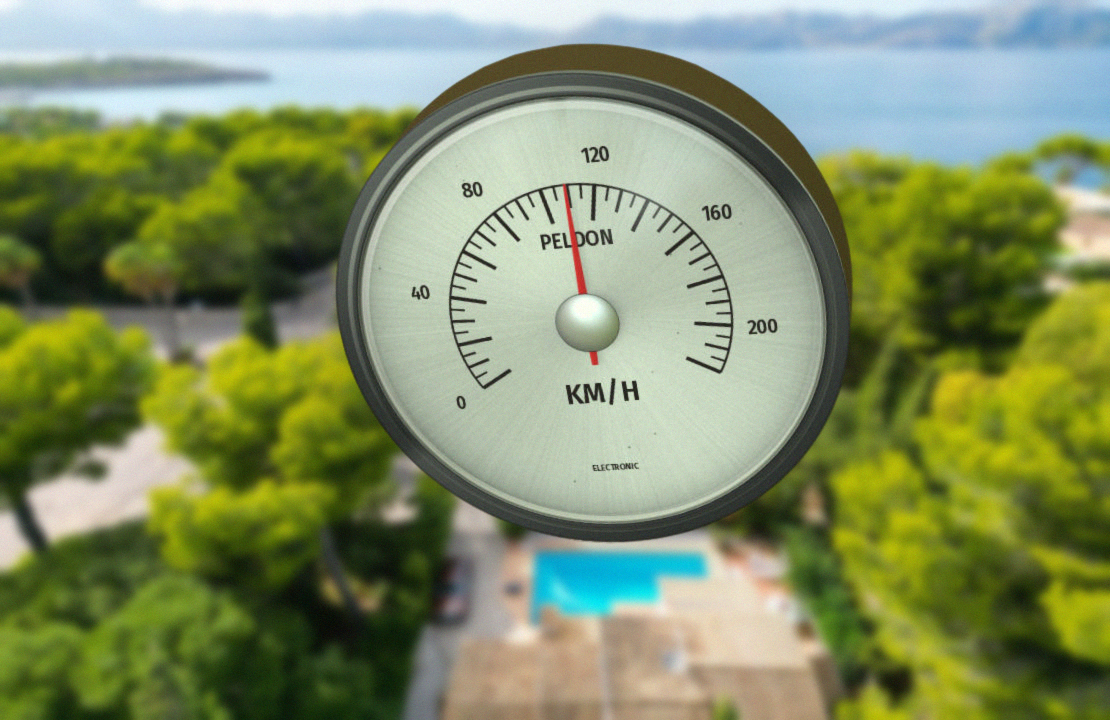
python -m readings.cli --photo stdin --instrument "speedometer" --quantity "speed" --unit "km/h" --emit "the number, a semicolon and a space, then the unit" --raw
110; km/h
